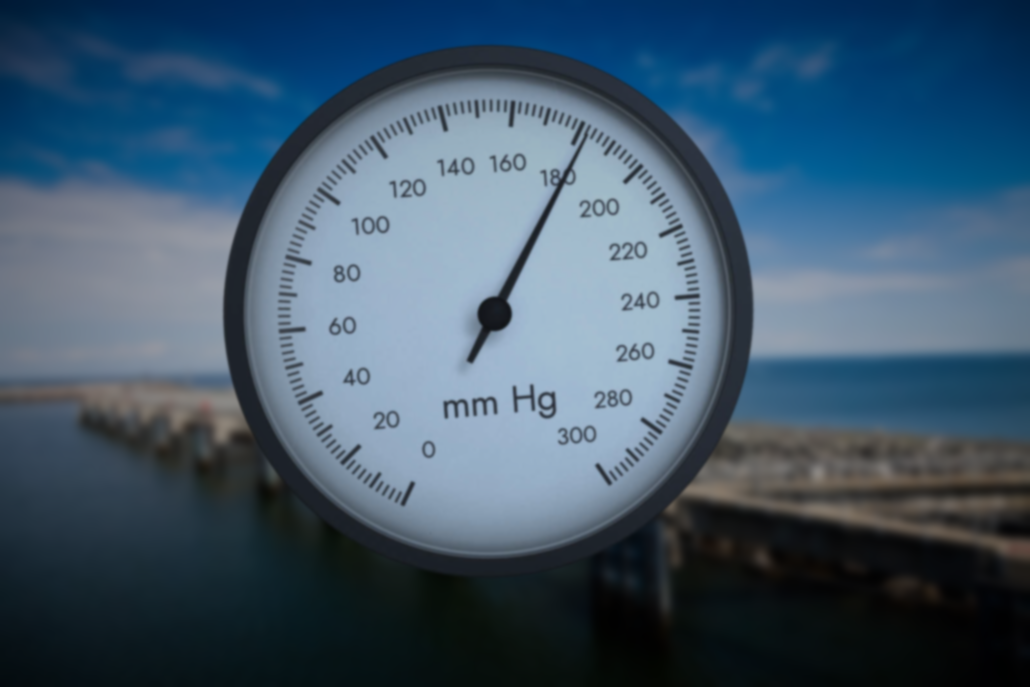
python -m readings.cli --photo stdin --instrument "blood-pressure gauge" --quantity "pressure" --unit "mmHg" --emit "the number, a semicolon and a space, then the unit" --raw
182; mmHg
